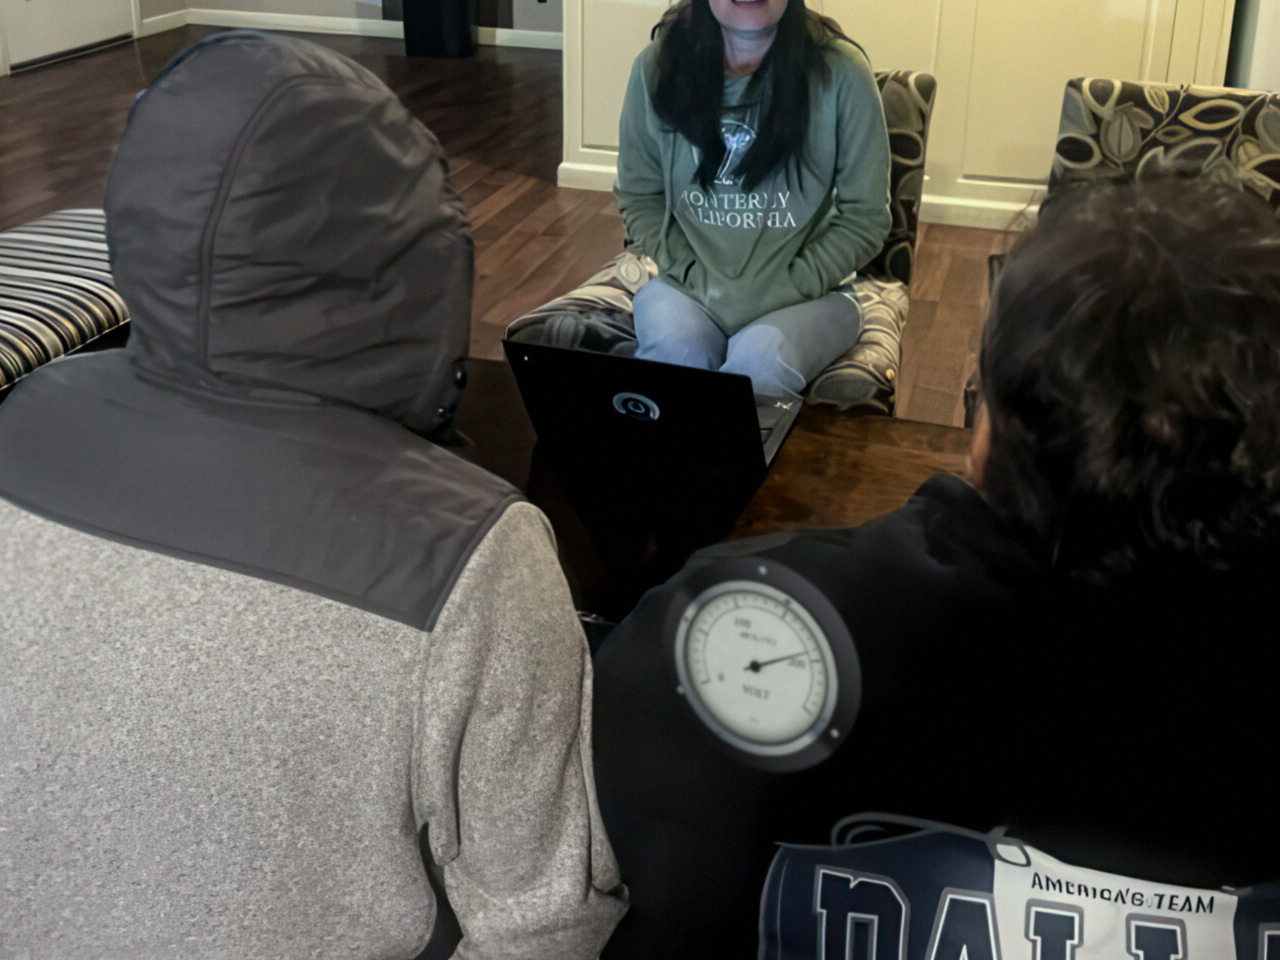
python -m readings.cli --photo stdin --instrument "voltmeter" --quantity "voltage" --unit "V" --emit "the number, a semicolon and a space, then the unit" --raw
190; V
